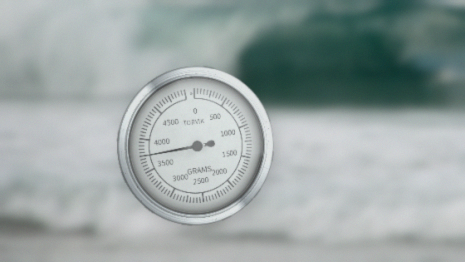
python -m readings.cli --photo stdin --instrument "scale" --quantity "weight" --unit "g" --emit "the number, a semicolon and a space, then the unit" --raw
3750; g
